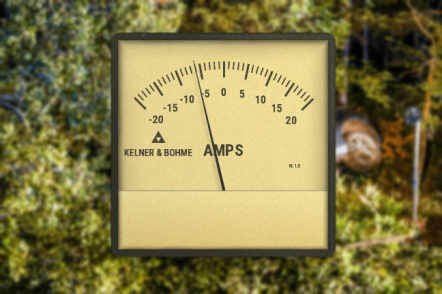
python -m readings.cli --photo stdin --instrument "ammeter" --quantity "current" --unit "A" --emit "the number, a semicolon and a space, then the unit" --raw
-6; A
